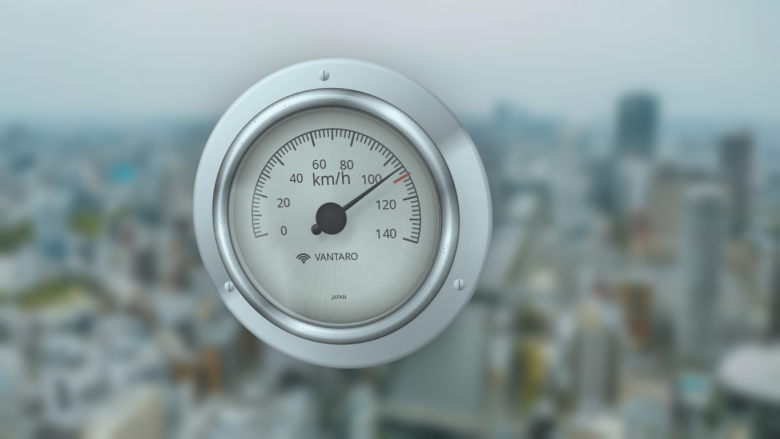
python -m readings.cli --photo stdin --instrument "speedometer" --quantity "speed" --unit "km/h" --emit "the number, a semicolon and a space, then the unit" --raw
106; km/h
